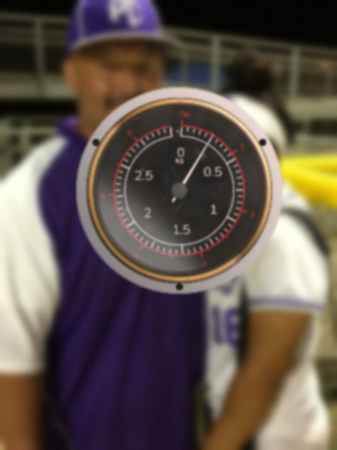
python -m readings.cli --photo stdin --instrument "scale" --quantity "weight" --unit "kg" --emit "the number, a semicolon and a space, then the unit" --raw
0.25; kg
